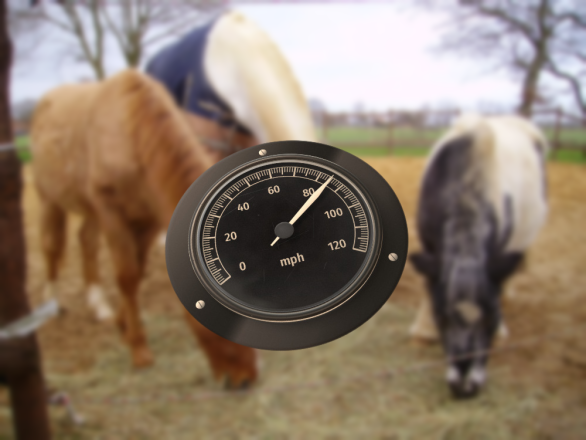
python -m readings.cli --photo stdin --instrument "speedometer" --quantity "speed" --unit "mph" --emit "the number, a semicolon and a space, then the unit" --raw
85; mph
